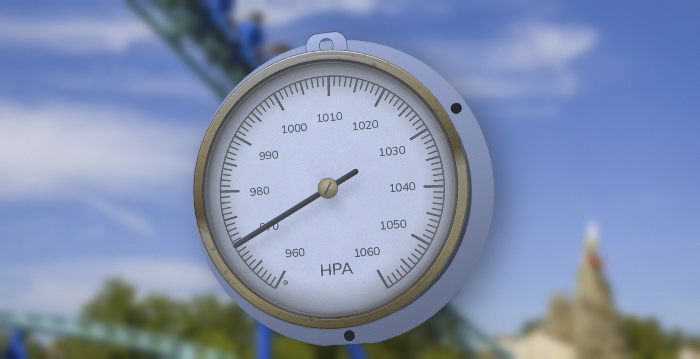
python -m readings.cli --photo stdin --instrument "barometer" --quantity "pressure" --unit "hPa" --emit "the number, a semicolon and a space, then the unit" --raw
970; hPa
